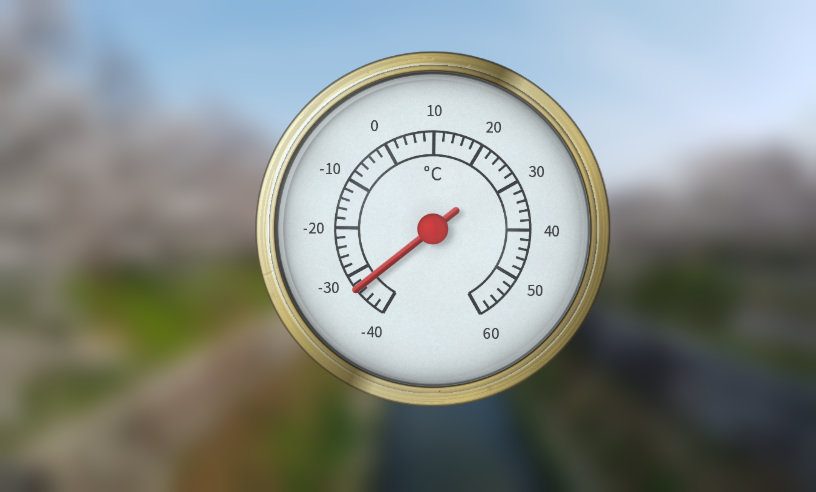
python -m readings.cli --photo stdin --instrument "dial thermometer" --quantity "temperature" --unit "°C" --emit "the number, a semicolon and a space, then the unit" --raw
-33; °C
